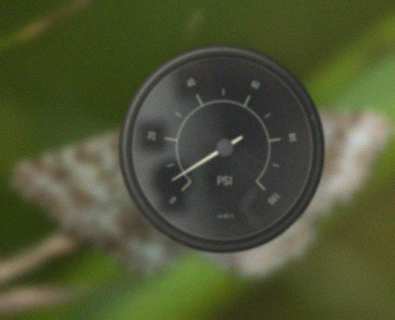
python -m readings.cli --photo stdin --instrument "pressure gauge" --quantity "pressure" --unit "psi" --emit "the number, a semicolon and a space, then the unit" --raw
5; psi
